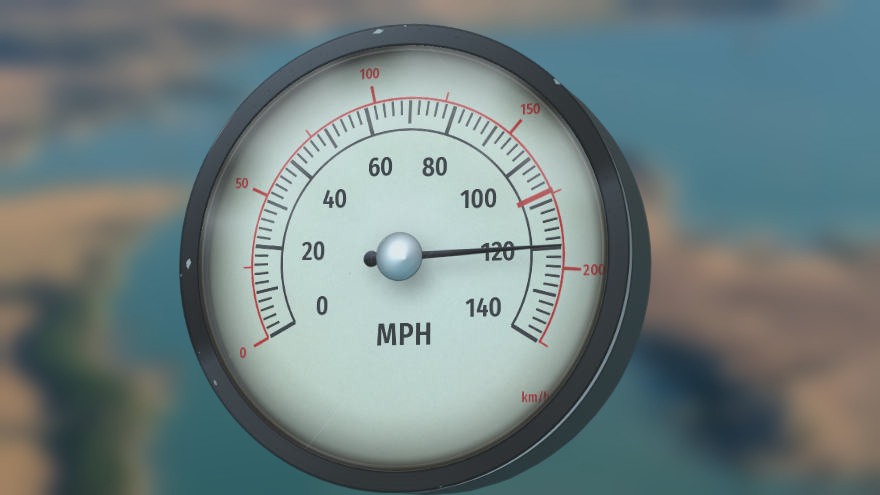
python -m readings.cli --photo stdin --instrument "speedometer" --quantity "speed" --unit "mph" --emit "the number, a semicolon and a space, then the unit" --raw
120; mph
